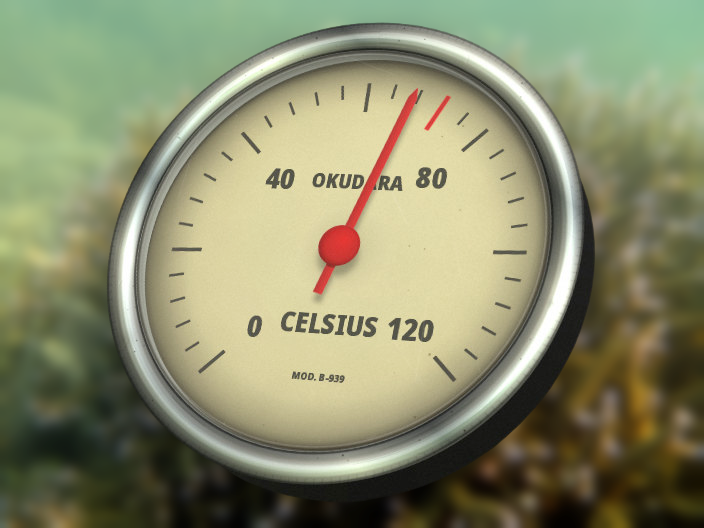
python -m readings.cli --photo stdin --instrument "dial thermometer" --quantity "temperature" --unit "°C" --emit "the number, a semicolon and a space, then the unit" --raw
68; °C
